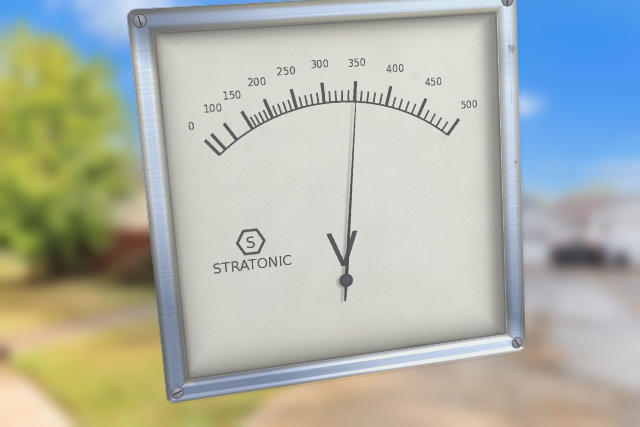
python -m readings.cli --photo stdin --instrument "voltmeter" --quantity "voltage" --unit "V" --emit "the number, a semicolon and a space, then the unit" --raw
350; V
